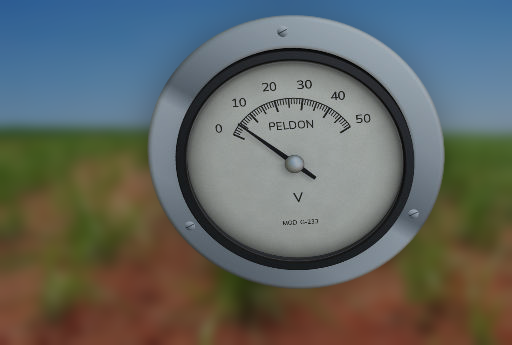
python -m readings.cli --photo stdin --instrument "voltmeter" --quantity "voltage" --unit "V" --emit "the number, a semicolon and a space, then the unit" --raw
5; V
